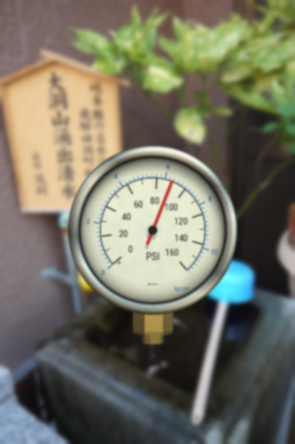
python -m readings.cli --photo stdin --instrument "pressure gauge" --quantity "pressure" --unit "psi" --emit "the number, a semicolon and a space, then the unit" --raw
90; psi
